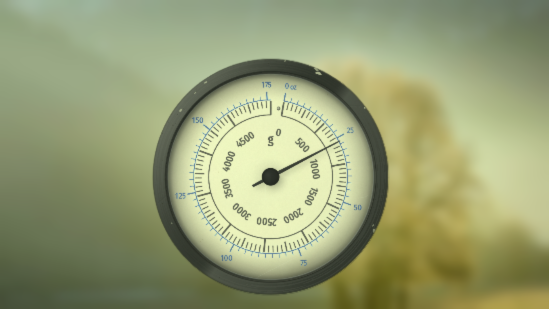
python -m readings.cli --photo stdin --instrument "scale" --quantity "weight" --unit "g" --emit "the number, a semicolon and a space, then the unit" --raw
750; g
